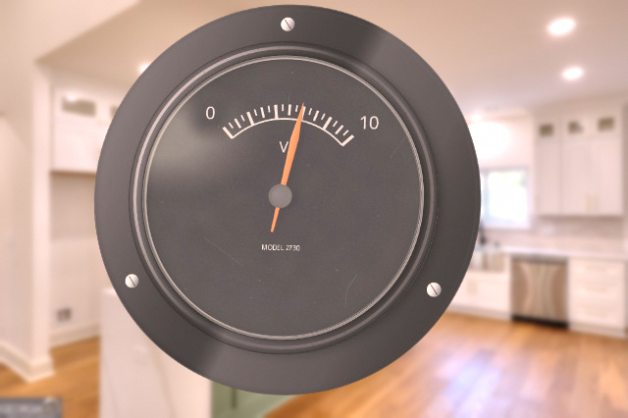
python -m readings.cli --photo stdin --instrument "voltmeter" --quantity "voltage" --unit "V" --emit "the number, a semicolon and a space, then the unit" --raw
6; V
